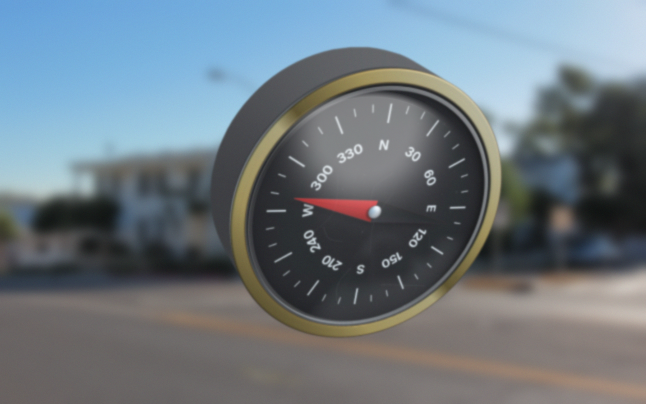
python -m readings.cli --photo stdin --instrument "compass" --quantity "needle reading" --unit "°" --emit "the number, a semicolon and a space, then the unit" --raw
280; °
